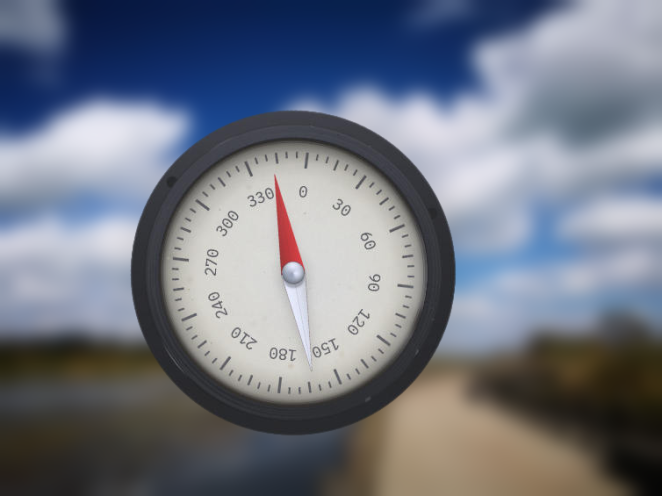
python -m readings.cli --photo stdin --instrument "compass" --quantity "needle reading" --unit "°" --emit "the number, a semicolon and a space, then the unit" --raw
342.5; °
